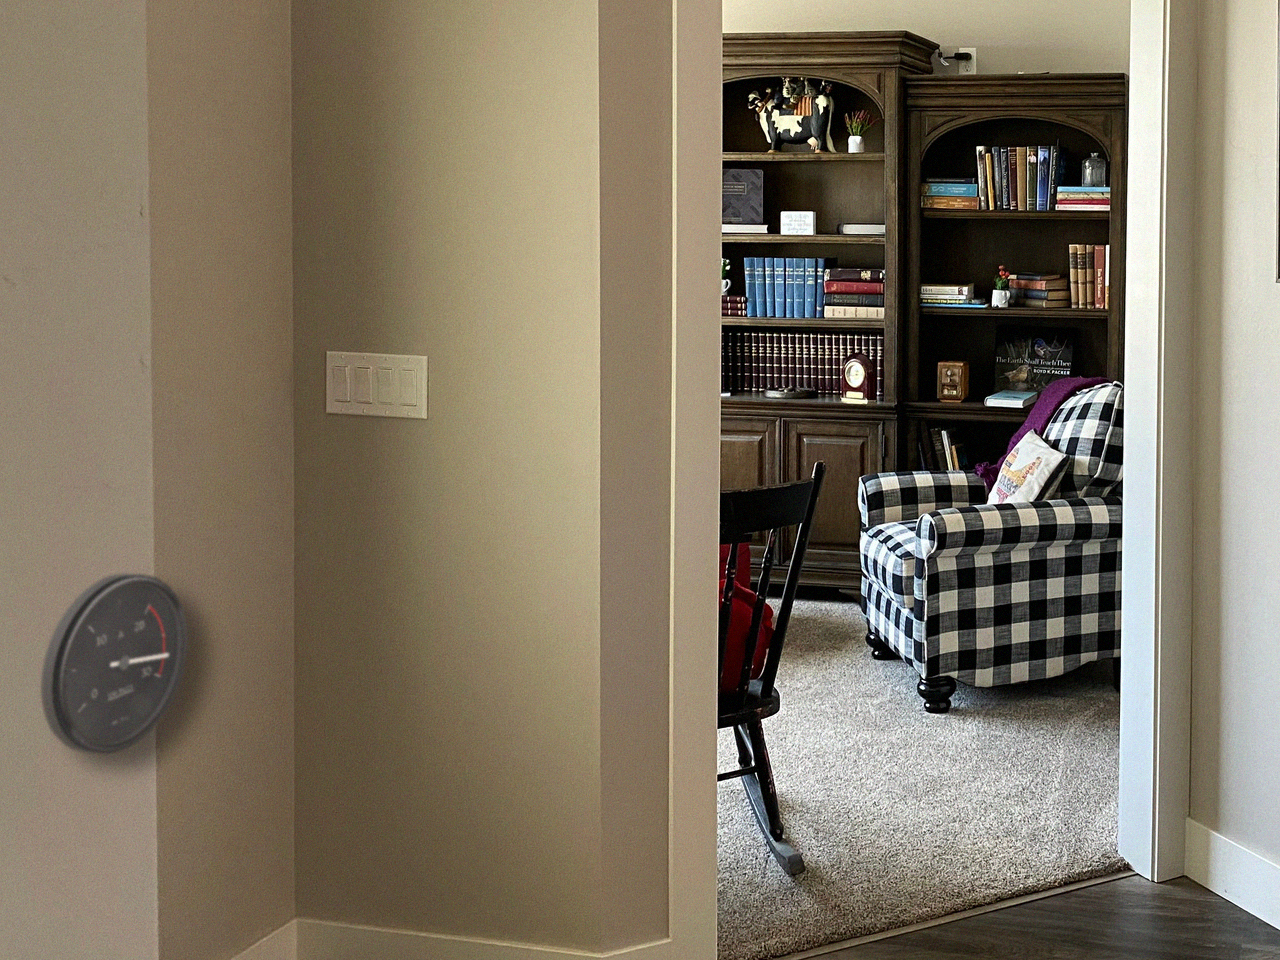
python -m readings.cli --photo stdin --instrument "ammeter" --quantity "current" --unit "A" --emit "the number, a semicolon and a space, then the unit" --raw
27.5; A
